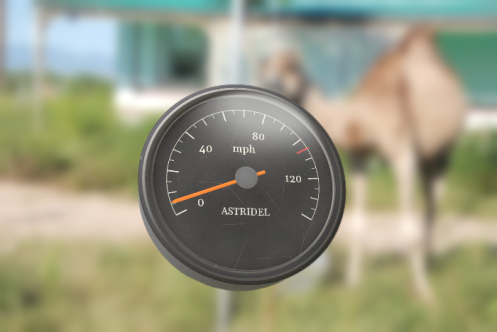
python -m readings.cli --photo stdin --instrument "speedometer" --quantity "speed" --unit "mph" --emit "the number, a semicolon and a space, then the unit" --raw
5; mph
